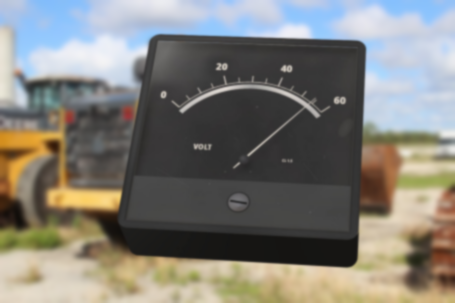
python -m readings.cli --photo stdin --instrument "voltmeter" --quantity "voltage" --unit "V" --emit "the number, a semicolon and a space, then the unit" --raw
55; V
